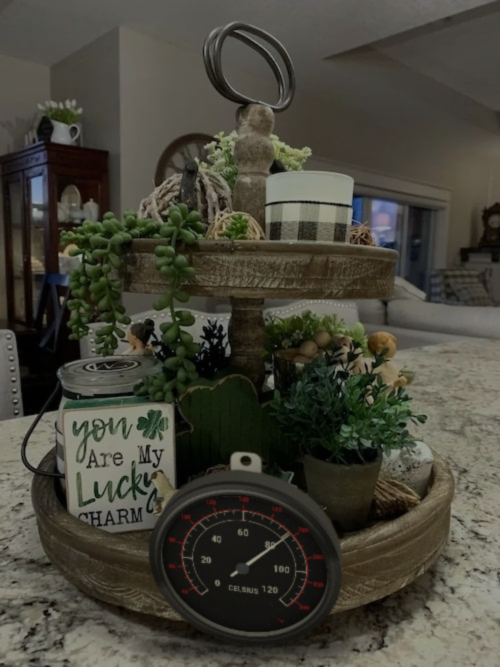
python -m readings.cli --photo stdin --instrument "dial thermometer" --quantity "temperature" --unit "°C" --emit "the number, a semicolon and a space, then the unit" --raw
80; °C
